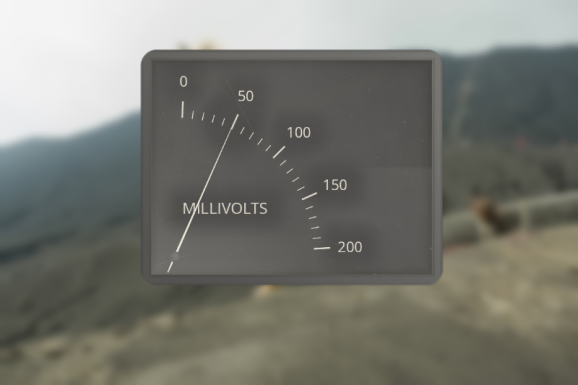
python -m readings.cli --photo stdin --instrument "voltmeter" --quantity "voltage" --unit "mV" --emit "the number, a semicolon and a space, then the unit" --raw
50; mV
